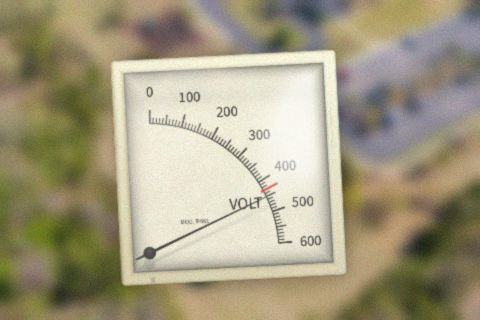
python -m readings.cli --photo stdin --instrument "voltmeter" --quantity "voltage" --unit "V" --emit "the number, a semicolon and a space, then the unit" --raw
450; V
